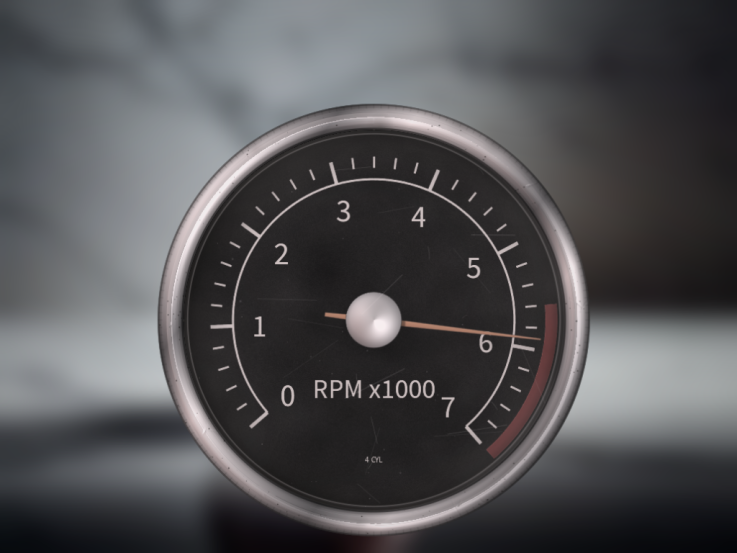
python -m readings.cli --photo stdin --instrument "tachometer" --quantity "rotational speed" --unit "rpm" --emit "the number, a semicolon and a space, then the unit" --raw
5900; rpm
